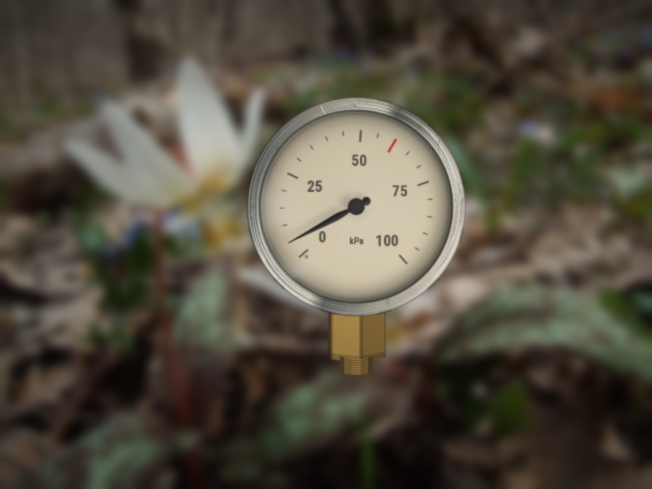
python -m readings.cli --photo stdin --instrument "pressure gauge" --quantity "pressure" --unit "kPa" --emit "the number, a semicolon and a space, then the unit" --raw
5; kPa
